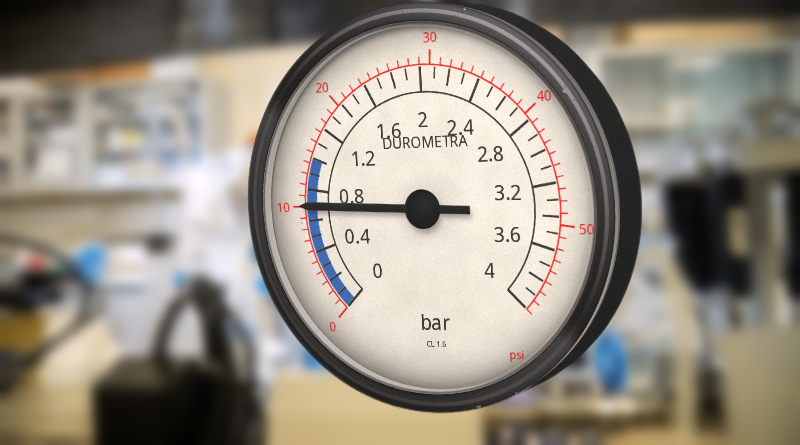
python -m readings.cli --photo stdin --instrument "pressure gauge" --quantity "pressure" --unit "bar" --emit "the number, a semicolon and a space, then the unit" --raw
0.7; bar
